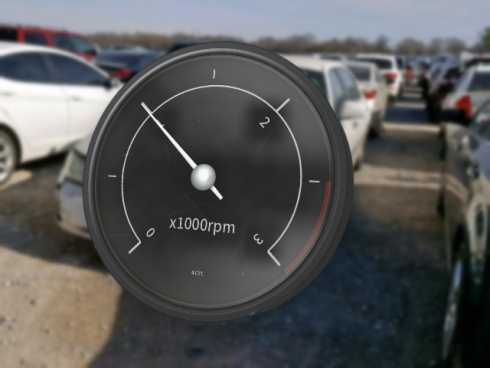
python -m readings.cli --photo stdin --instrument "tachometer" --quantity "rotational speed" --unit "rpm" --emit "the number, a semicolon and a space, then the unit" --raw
1000; rpm
